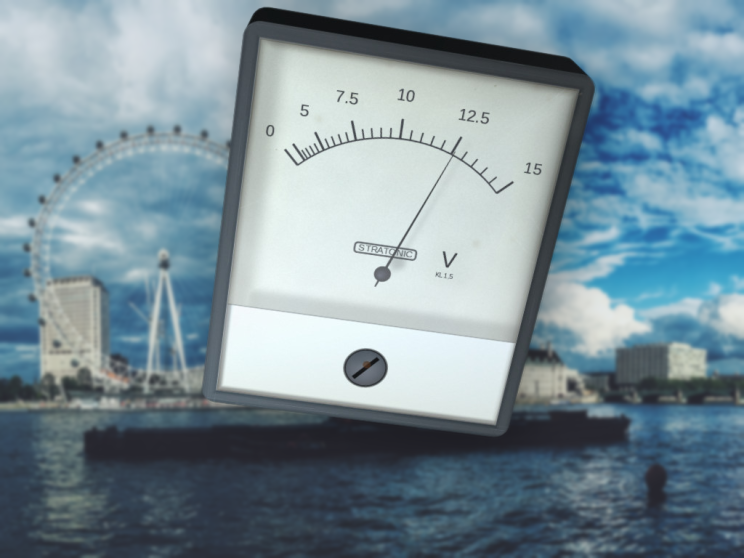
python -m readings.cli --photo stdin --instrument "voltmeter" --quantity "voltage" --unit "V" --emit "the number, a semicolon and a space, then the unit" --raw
12.5; V
